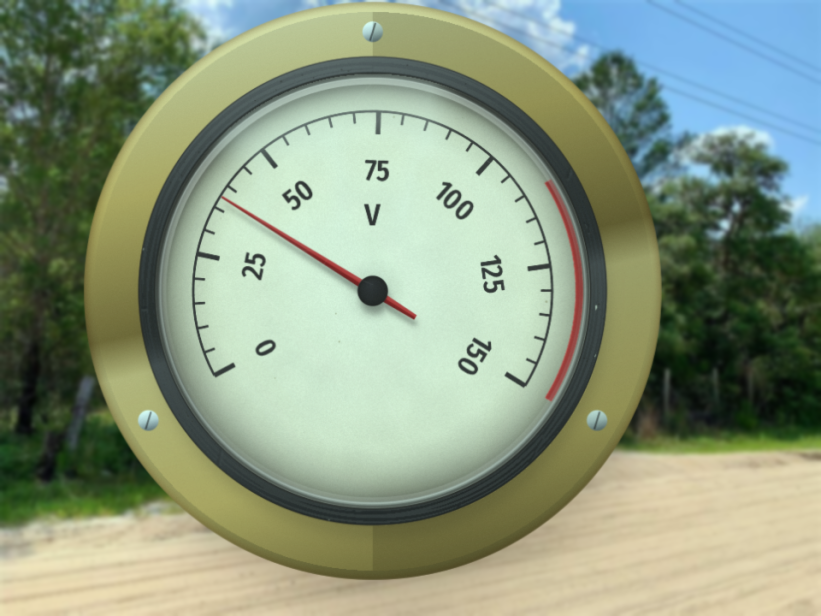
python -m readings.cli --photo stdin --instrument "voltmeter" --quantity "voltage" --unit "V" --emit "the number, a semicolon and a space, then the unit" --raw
37.5; V
